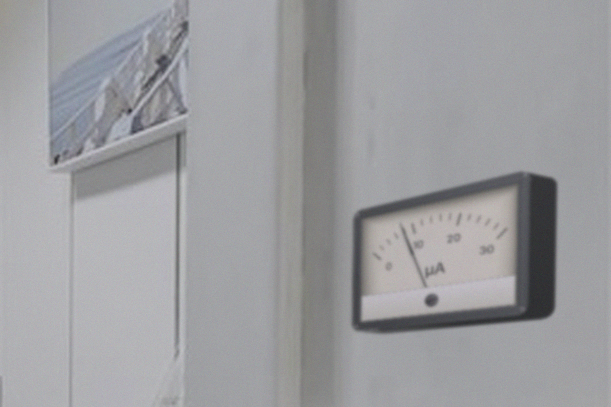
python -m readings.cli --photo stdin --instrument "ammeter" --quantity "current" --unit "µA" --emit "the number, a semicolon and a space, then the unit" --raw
8; µA
